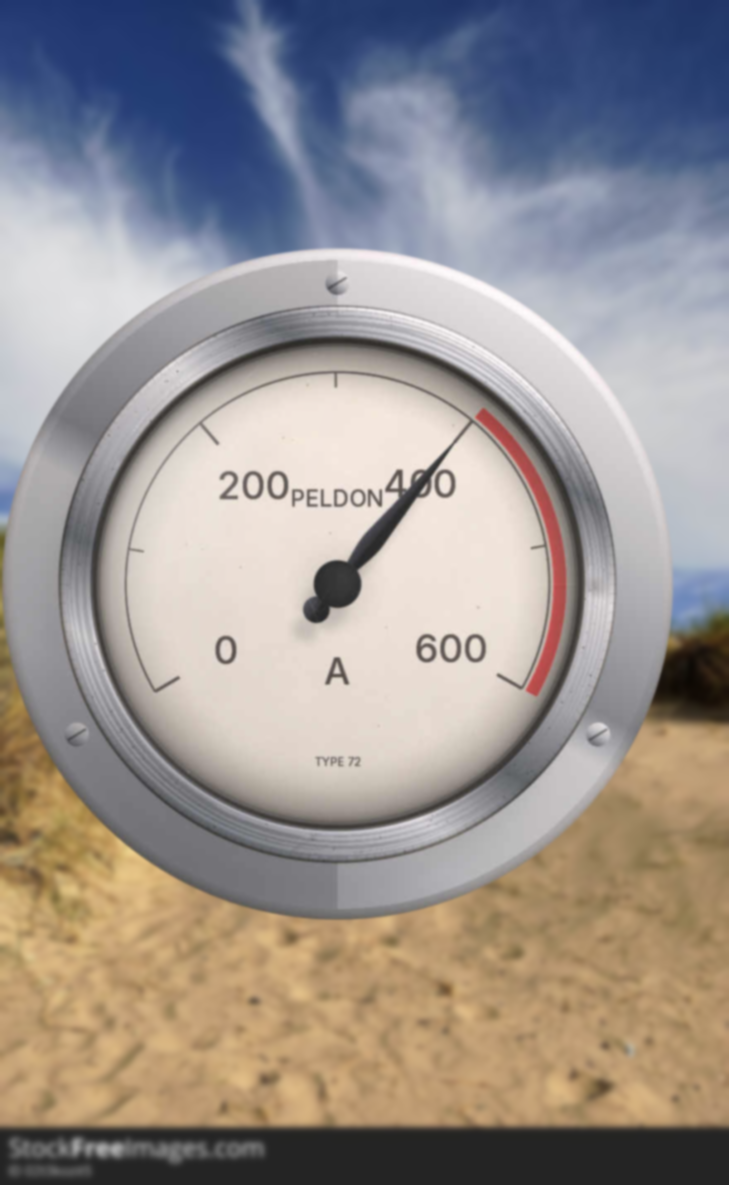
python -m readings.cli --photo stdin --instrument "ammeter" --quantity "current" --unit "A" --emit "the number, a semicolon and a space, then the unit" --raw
400; A
